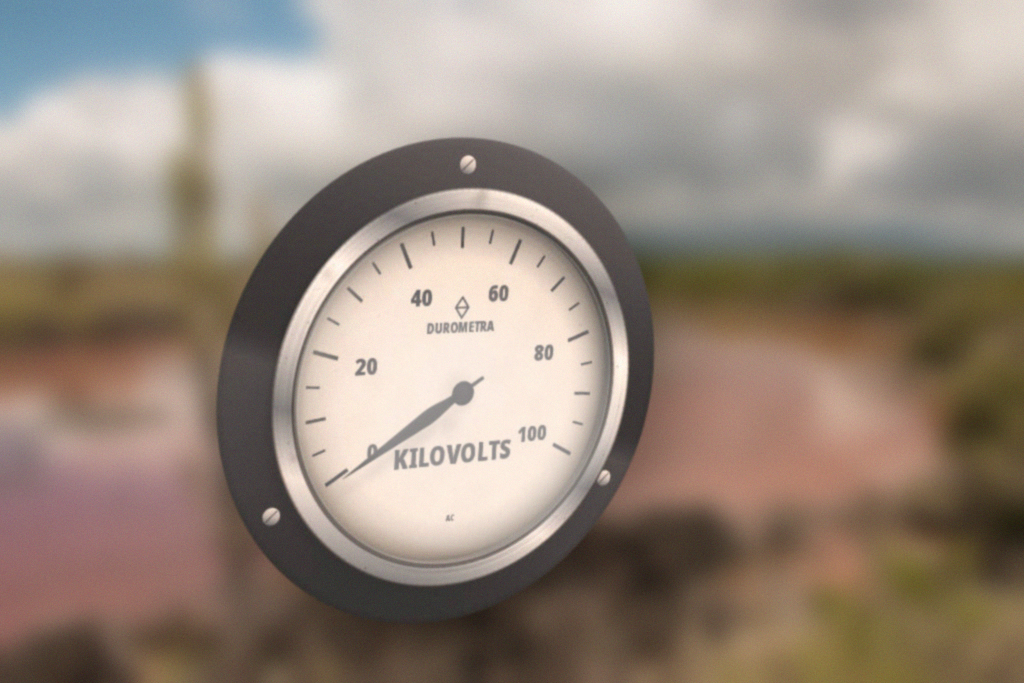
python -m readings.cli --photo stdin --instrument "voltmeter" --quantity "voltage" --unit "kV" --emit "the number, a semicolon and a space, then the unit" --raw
0; kV
